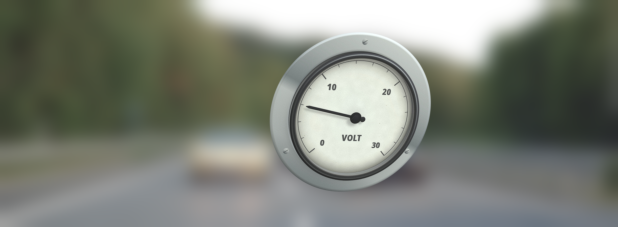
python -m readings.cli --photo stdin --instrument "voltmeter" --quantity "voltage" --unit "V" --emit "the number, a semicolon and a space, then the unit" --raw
6; V
